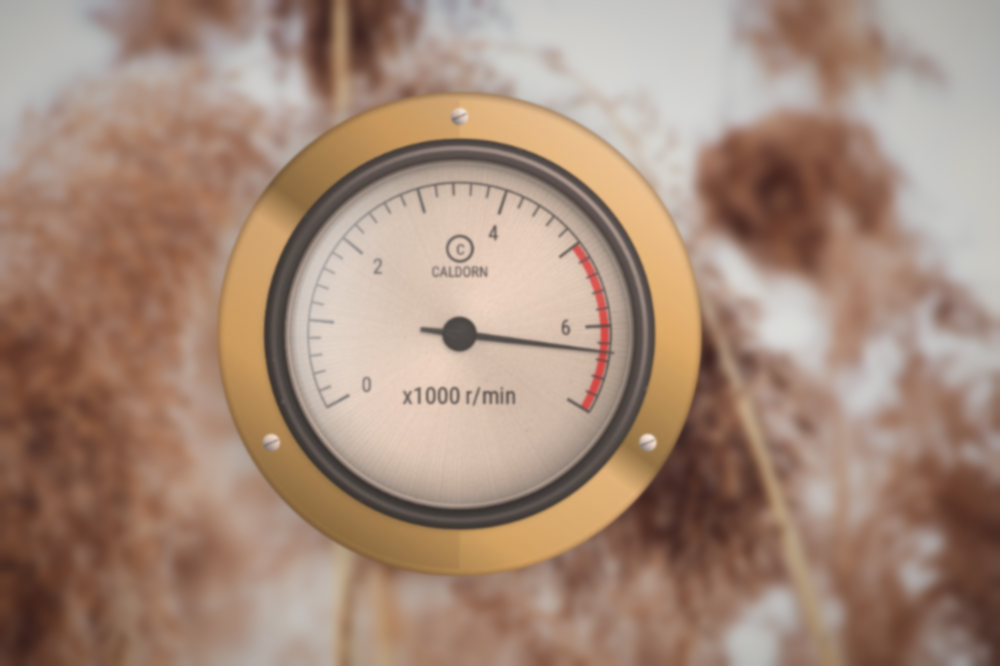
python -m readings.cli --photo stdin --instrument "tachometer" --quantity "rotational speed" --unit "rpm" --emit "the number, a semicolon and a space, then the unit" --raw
6300; rpm
